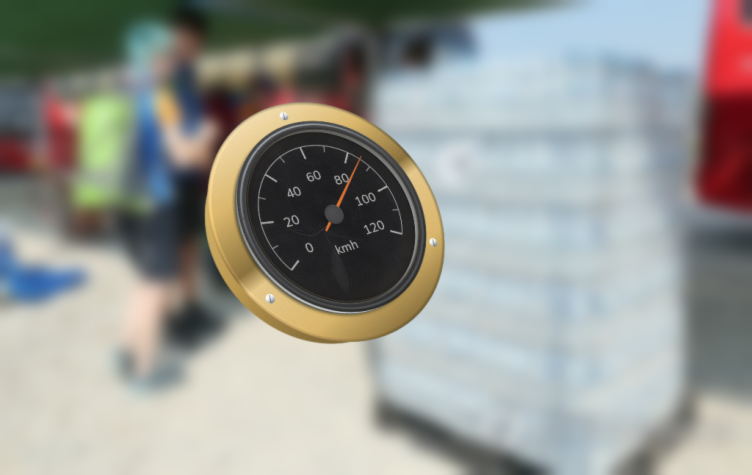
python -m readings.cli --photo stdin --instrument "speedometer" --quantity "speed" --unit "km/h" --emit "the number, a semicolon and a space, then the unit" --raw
85; km/h
